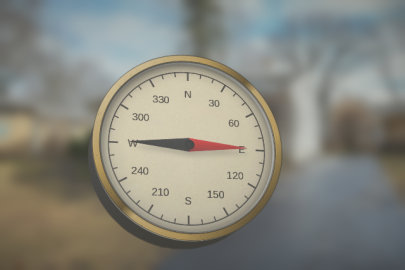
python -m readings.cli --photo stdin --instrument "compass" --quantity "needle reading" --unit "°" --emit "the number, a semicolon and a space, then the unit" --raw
90; °
